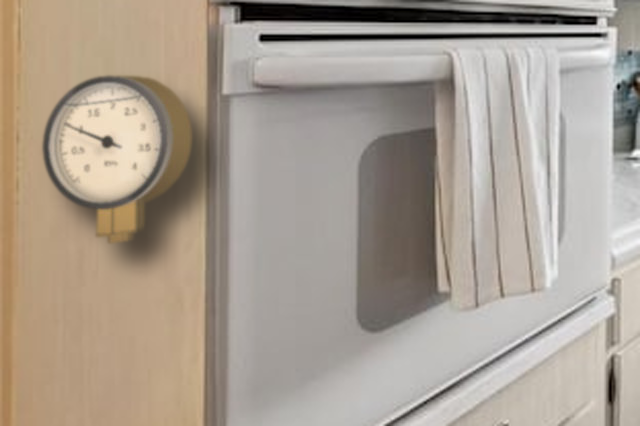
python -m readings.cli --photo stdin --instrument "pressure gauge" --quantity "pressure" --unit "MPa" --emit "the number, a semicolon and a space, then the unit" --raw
1; MPa
